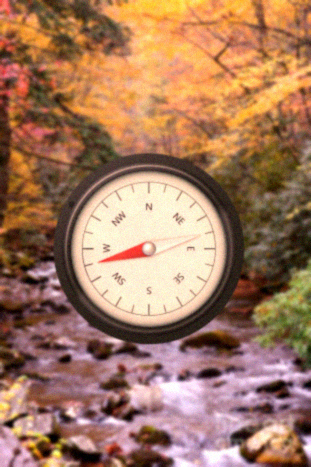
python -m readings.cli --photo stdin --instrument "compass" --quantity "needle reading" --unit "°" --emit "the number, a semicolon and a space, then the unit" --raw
255; °
